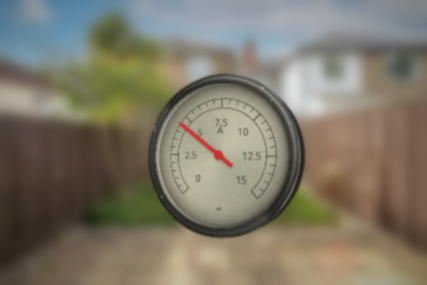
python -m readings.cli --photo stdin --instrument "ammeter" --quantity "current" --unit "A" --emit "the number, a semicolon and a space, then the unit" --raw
4.5; A
